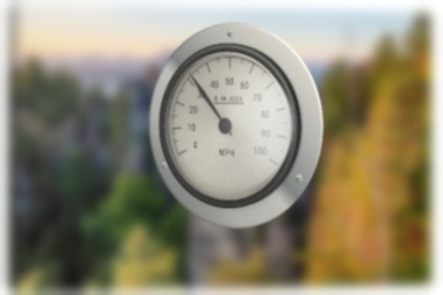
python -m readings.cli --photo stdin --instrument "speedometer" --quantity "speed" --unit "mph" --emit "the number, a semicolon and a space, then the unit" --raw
32.5; mph
